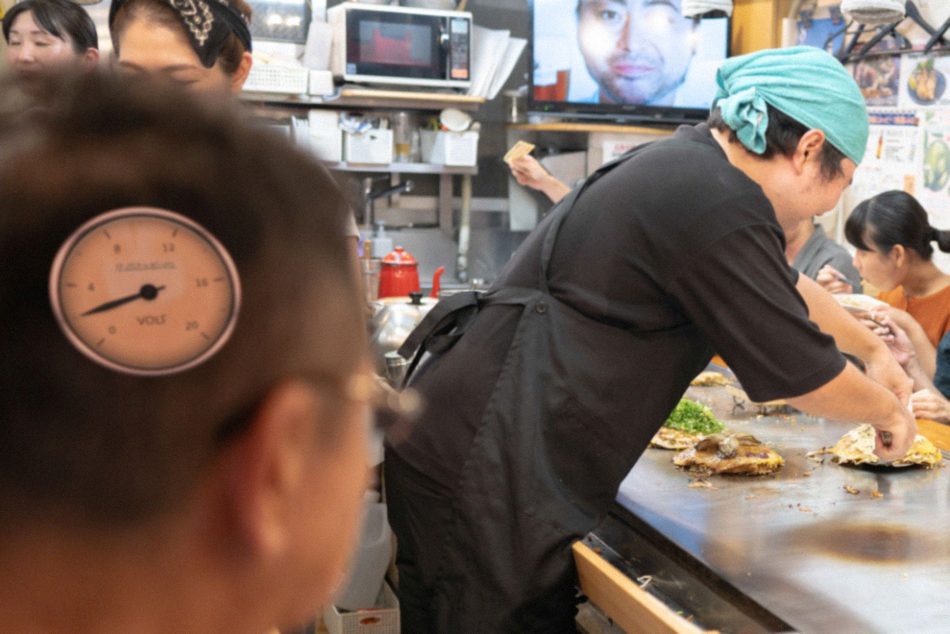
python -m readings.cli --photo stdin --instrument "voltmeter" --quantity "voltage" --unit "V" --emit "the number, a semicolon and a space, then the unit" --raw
2; V
